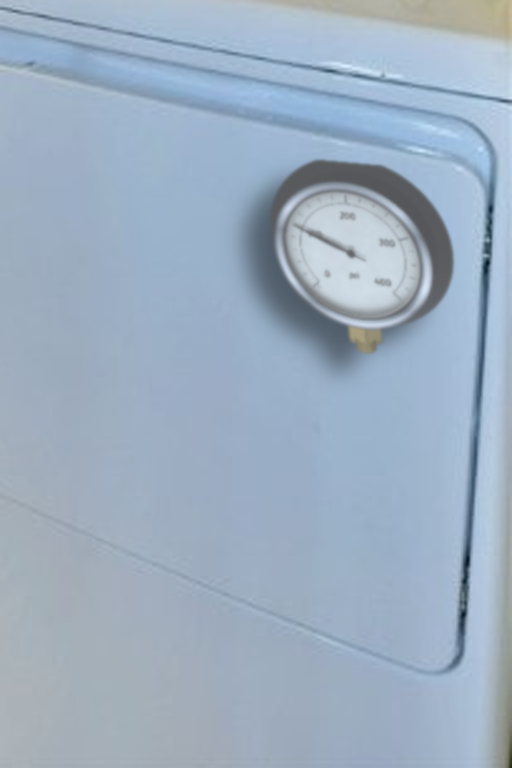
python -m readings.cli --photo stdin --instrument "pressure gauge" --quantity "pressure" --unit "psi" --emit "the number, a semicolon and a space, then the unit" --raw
100; psi
